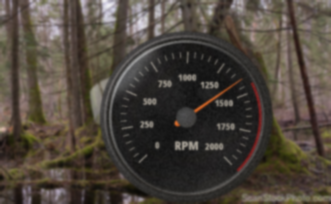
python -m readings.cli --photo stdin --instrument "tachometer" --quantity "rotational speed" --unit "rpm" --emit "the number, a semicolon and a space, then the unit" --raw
1400; rpm
